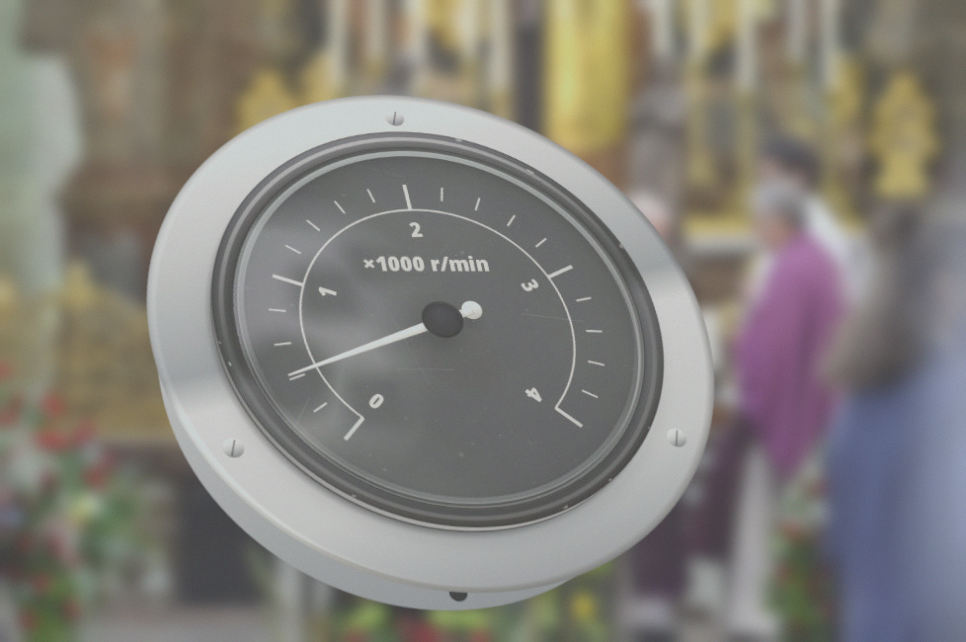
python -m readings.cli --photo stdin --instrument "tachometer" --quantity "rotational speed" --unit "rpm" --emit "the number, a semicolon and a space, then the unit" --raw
400; rpm
